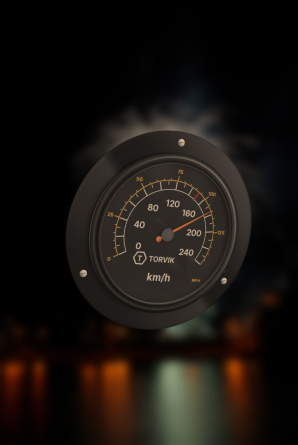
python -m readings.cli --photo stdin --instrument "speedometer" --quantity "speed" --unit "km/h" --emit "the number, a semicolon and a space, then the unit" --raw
175; km/h
